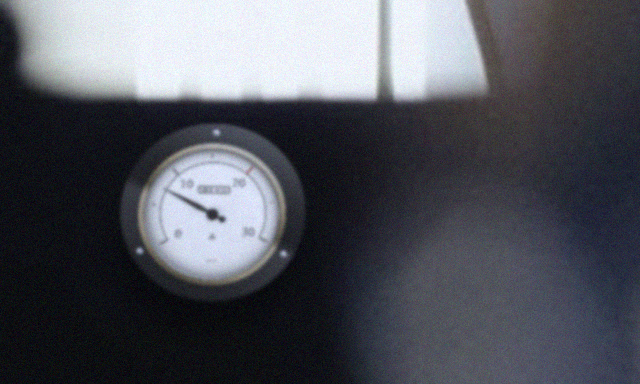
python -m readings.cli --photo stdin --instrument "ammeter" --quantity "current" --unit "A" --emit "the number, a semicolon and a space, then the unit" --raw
7.5; A
